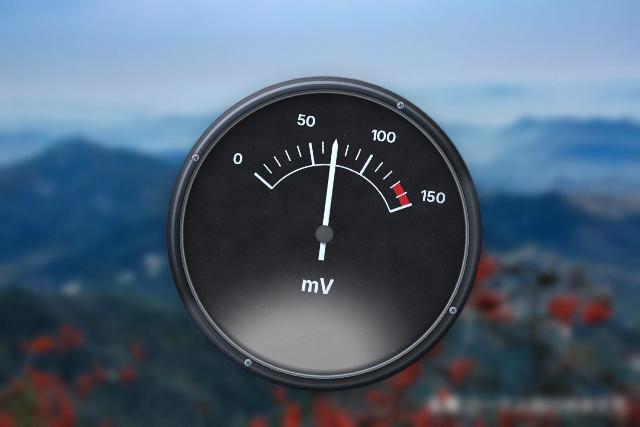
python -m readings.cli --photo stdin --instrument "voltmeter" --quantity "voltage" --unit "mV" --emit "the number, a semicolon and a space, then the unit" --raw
70; mV
